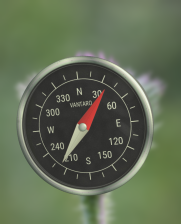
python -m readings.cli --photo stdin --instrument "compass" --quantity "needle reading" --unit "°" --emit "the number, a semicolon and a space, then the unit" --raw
37.5; °
